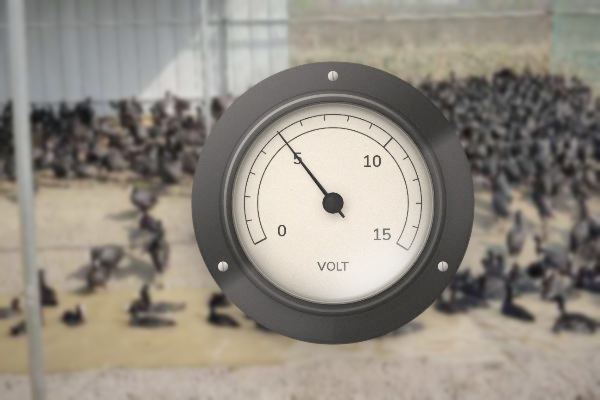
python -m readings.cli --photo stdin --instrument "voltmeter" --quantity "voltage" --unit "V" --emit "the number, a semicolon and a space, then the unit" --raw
5; V
